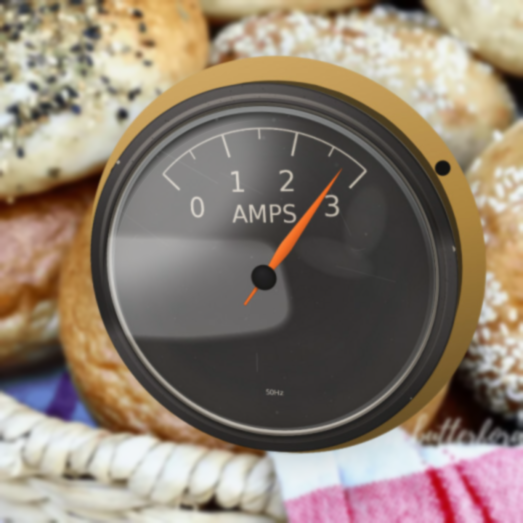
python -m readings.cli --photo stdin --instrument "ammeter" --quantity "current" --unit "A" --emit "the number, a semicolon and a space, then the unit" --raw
2.75; A
